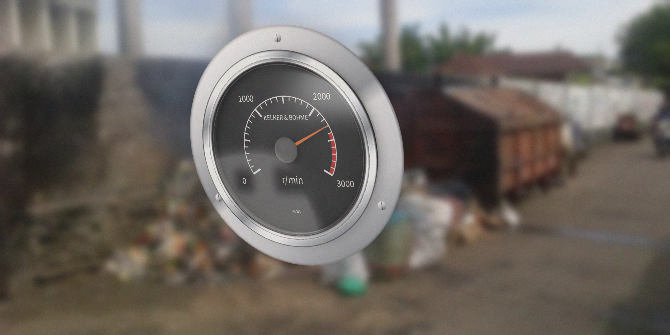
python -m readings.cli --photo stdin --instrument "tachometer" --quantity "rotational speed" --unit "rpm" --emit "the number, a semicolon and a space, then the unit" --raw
2300; rpm
